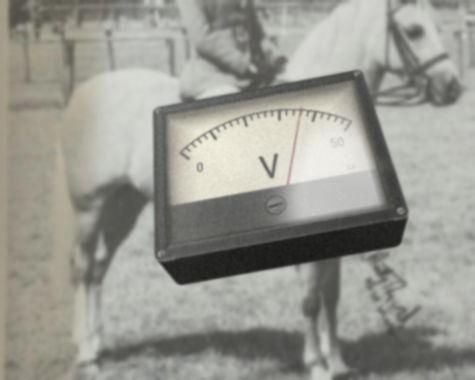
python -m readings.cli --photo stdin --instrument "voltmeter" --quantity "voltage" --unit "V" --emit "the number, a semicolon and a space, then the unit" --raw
36; V
